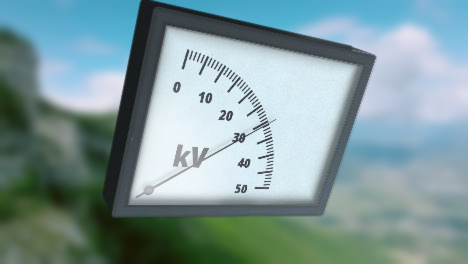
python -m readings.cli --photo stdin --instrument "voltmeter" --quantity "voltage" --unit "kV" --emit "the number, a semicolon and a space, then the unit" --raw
30; kV
